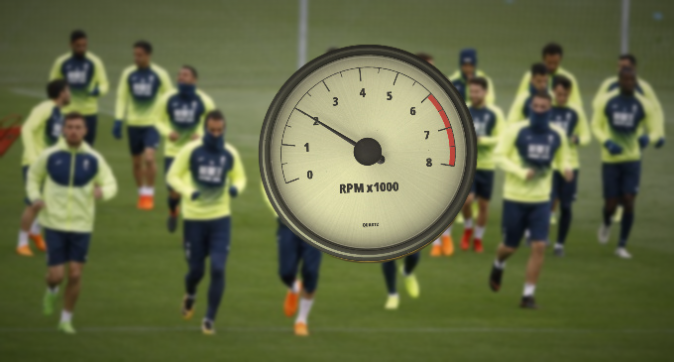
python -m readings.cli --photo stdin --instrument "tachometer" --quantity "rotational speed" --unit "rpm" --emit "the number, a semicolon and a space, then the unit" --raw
2000; rpm
